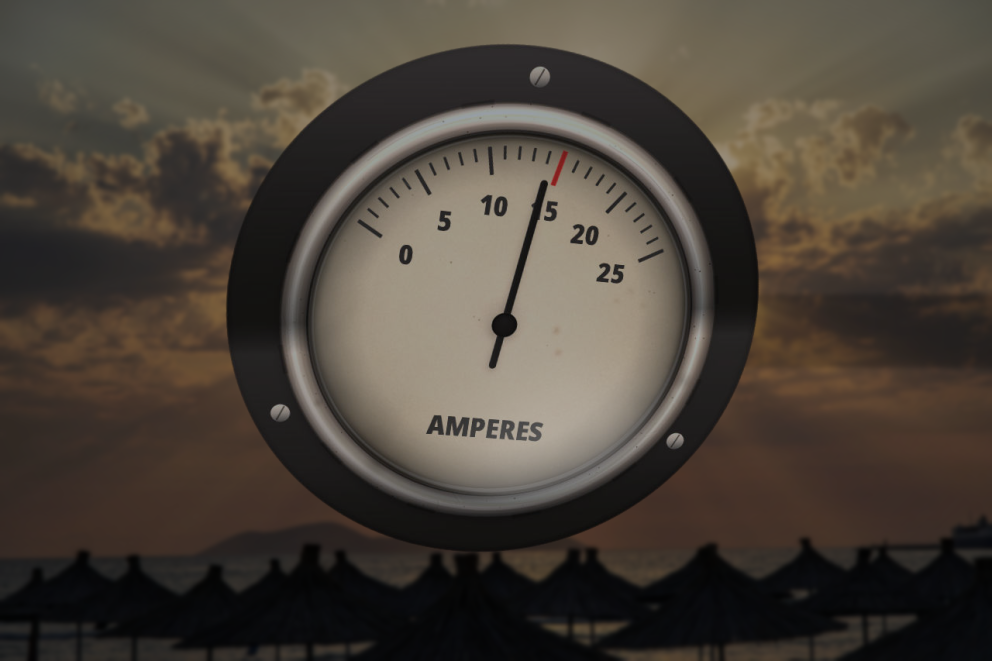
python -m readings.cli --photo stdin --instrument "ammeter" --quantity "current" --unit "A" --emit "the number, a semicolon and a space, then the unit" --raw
14; A
